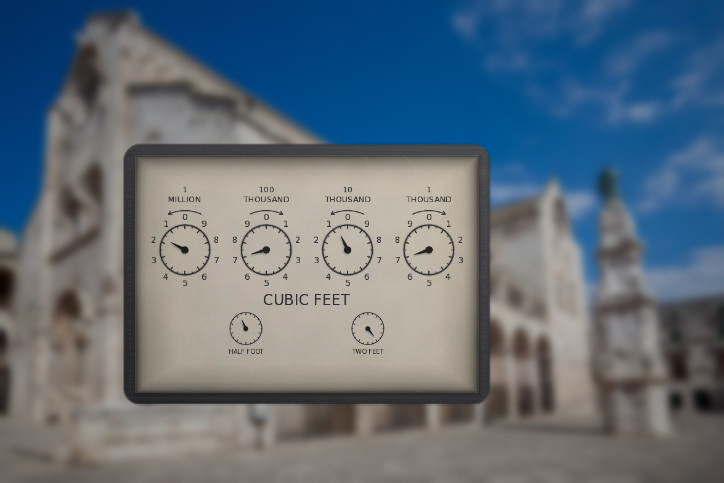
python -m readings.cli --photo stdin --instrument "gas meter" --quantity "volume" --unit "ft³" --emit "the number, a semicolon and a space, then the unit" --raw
170700; ft³
